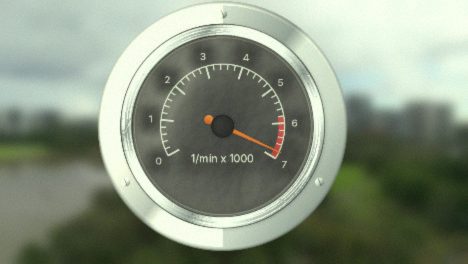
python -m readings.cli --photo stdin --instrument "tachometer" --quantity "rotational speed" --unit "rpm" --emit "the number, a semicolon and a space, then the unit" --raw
6800; rpm
